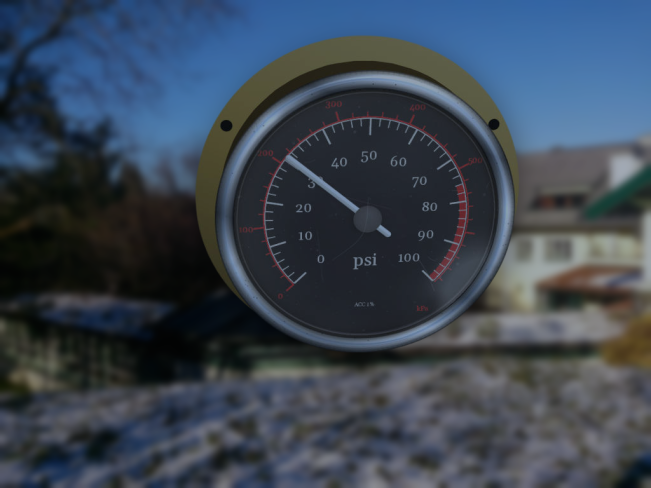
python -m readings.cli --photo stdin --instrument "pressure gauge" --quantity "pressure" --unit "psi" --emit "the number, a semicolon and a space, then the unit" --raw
31; psi
